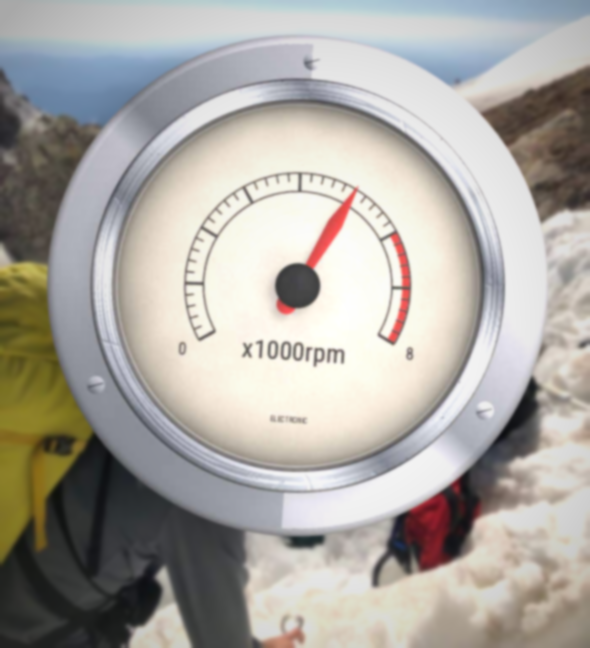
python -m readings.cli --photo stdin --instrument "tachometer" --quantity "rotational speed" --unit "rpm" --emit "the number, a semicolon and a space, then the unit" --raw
5000; rpm
